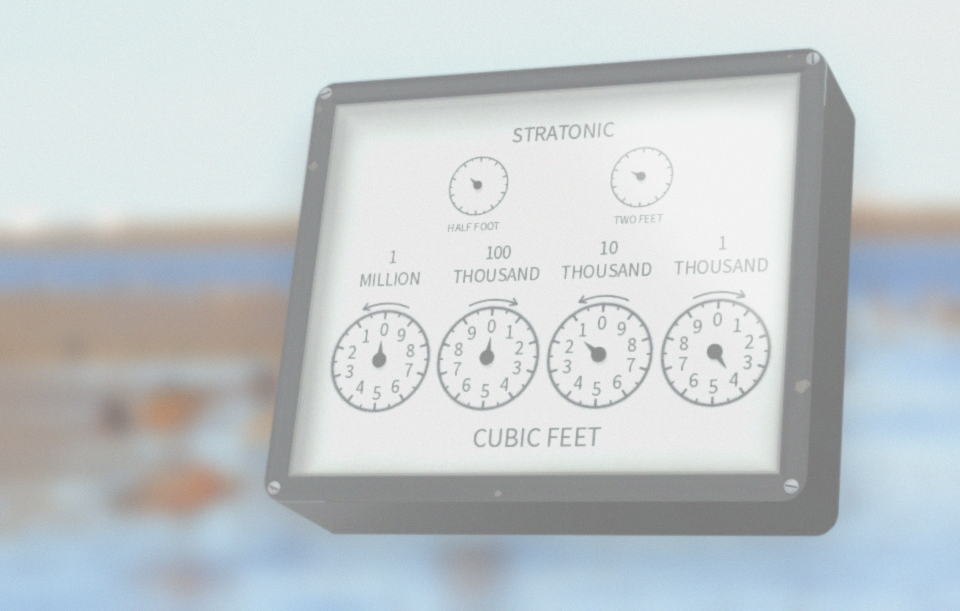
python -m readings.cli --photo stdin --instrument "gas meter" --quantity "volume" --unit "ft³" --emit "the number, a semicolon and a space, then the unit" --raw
1400; ft³
